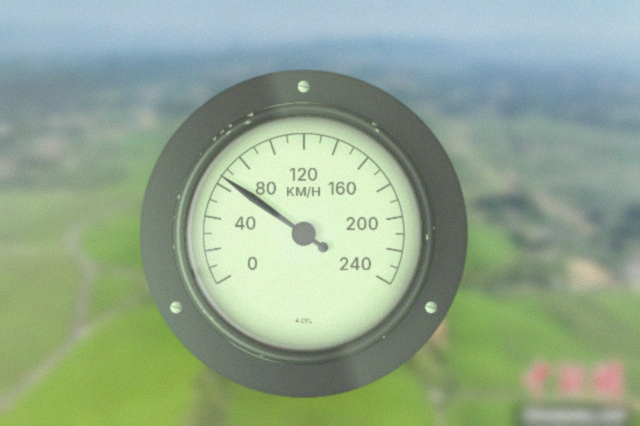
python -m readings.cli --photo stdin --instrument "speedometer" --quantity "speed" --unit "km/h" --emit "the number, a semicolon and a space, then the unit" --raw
65; km/h
